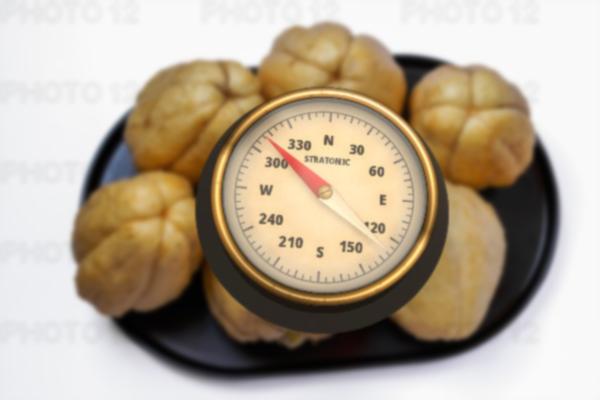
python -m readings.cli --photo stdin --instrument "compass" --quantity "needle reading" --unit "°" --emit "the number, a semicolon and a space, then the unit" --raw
310; °
